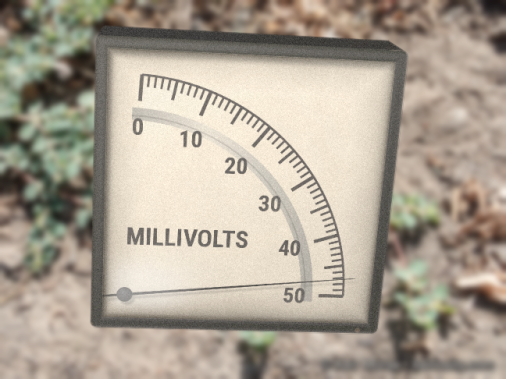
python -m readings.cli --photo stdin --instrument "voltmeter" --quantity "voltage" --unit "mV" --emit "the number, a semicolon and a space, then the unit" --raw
47; mV
